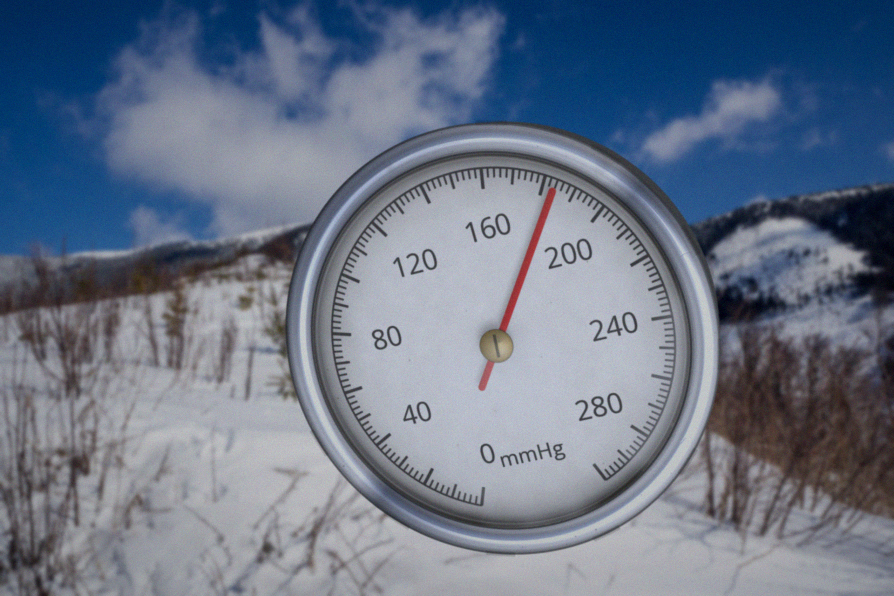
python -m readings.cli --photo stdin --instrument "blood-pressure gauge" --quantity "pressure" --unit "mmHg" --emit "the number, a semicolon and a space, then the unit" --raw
184; mmHg
